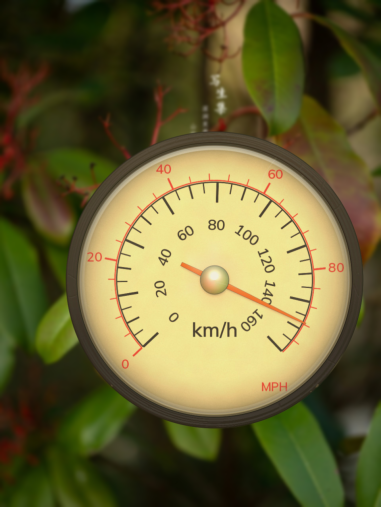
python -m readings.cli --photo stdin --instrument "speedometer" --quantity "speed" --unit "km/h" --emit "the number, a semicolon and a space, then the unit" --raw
147.5; km/h
